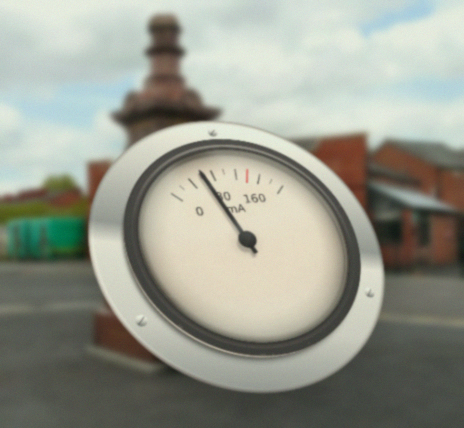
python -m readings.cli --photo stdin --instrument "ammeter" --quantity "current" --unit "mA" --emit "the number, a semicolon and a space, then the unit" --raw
60; mA
